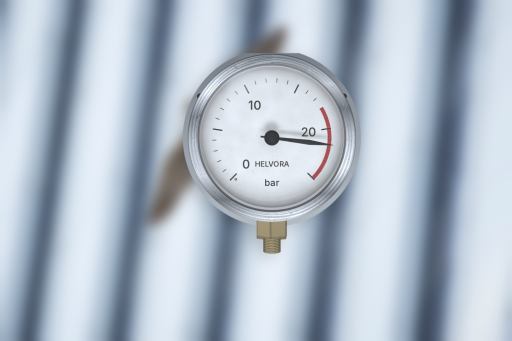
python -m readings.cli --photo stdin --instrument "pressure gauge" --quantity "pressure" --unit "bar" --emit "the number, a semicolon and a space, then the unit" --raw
21.5; bar
